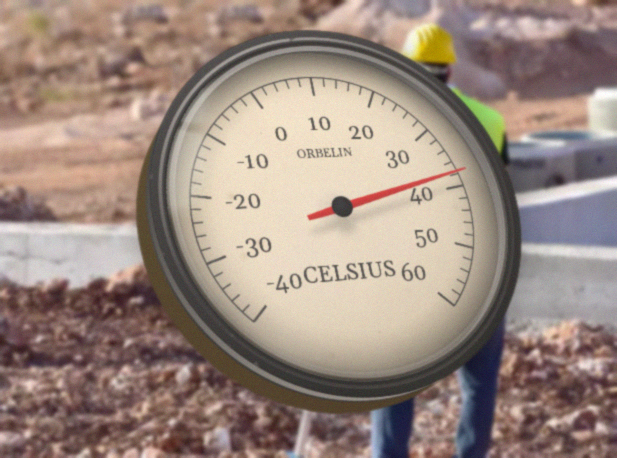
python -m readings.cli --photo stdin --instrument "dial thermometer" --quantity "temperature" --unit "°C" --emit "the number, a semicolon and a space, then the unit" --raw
38; °C
